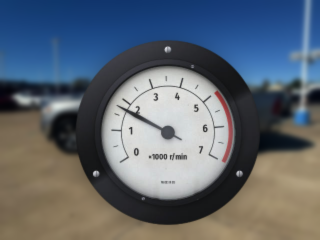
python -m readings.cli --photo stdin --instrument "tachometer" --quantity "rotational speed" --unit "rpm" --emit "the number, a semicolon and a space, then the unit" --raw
1750; rpm
